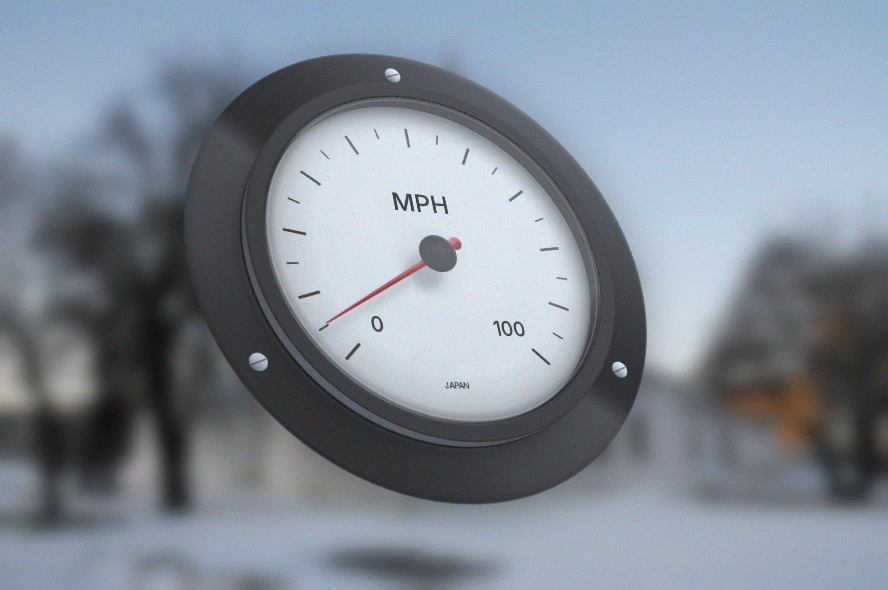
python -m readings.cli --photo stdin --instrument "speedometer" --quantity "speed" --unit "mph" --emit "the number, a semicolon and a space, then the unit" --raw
5; mph
